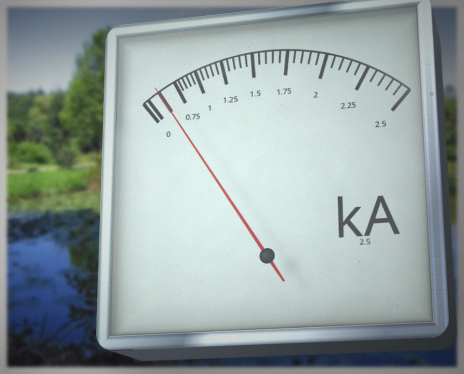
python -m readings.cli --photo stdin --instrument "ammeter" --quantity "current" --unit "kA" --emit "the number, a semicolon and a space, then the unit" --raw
0.5; kA
